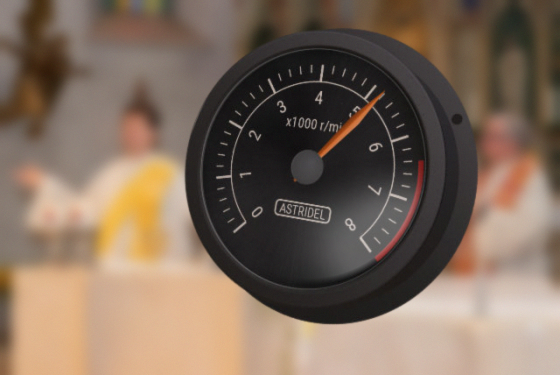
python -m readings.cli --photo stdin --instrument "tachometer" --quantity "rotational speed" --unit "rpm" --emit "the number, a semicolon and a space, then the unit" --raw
5200; rpm
